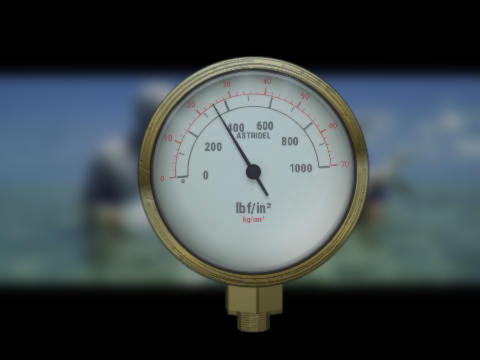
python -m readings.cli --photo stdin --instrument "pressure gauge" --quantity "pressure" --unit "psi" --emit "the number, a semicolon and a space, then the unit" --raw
350; psi
